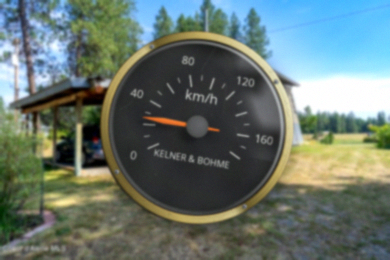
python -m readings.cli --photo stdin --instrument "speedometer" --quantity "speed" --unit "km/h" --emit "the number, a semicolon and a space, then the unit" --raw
25; km/h
